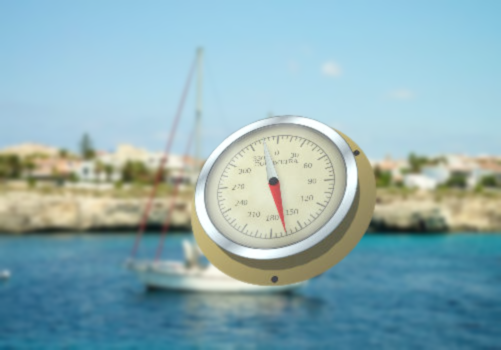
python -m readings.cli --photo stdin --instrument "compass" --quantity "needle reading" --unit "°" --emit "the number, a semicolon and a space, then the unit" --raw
165; °
